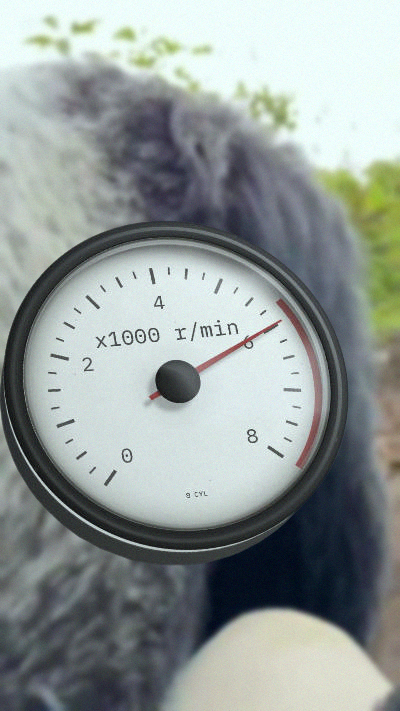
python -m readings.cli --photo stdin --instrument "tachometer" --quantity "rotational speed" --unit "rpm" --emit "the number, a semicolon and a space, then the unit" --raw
6000; rpm
